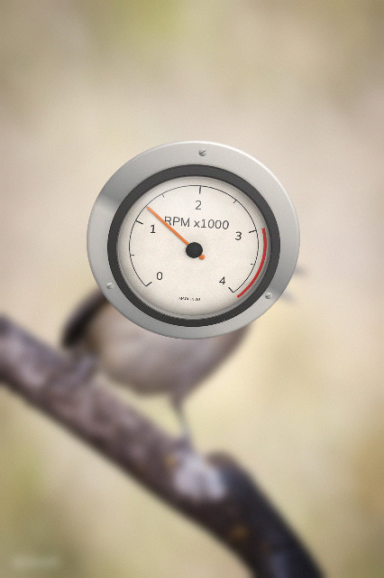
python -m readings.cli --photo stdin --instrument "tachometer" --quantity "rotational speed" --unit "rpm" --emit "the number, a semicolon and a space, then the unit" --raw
1250; rpm
